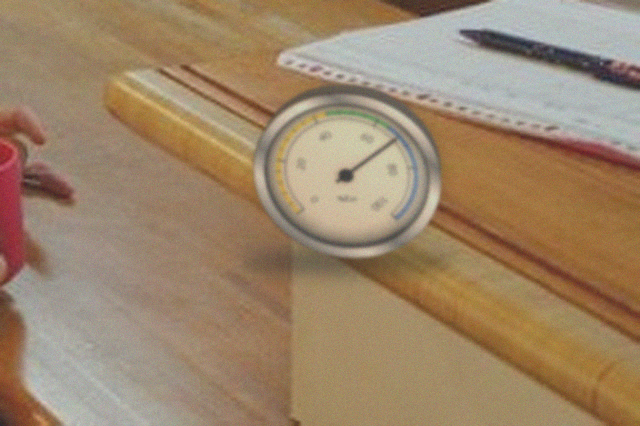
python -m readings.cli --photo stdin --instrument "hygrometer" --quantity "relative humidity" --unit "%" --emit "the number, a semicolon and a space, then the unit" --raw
68; %
